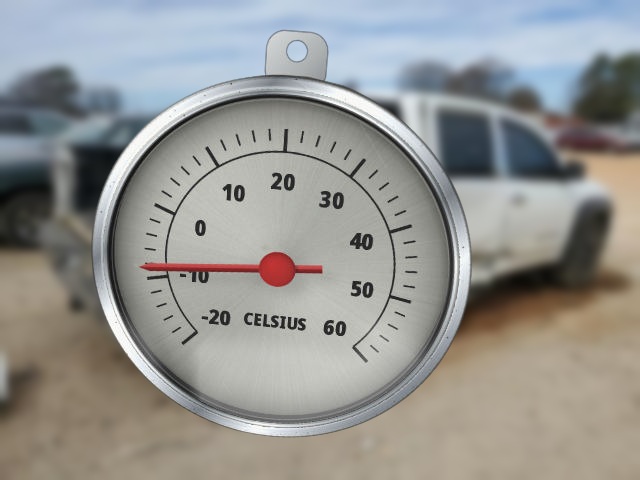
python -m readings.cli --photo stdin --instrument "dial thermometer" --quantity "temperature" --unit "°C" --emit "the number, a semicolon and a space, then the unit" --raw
-8; °C
